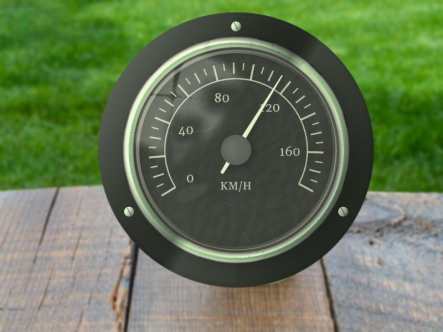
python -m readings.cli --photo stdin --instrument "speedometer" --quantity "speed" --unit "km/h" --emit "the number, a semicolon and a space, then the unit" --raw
115; km/h
